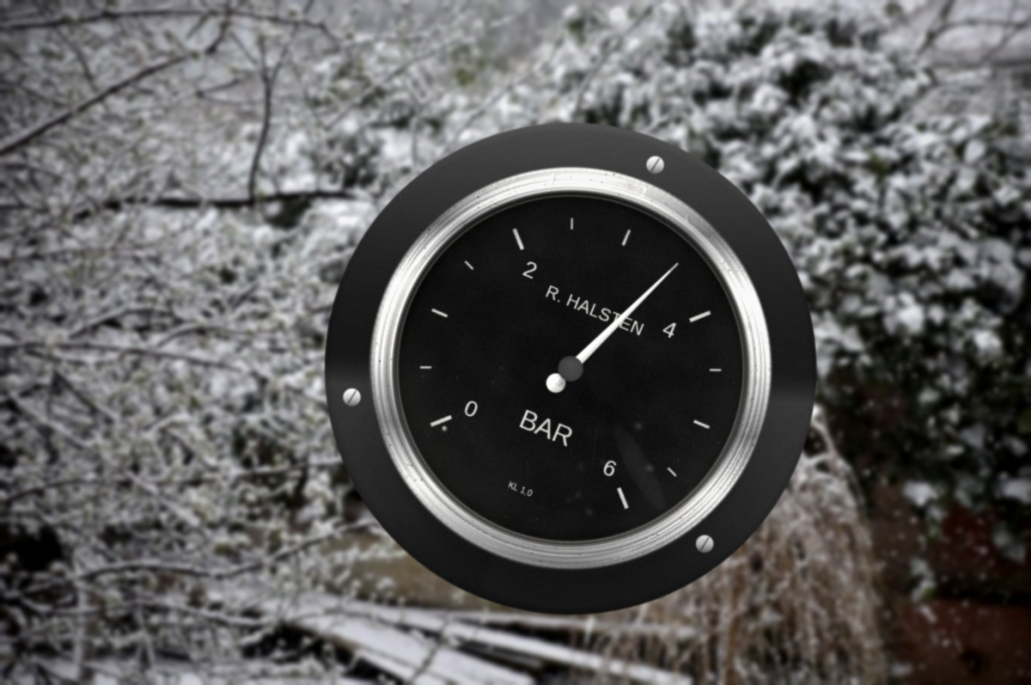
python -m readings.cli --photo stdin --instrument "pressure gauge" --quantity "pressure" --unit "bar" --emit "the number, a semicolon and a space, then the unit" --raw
3.5; bar
